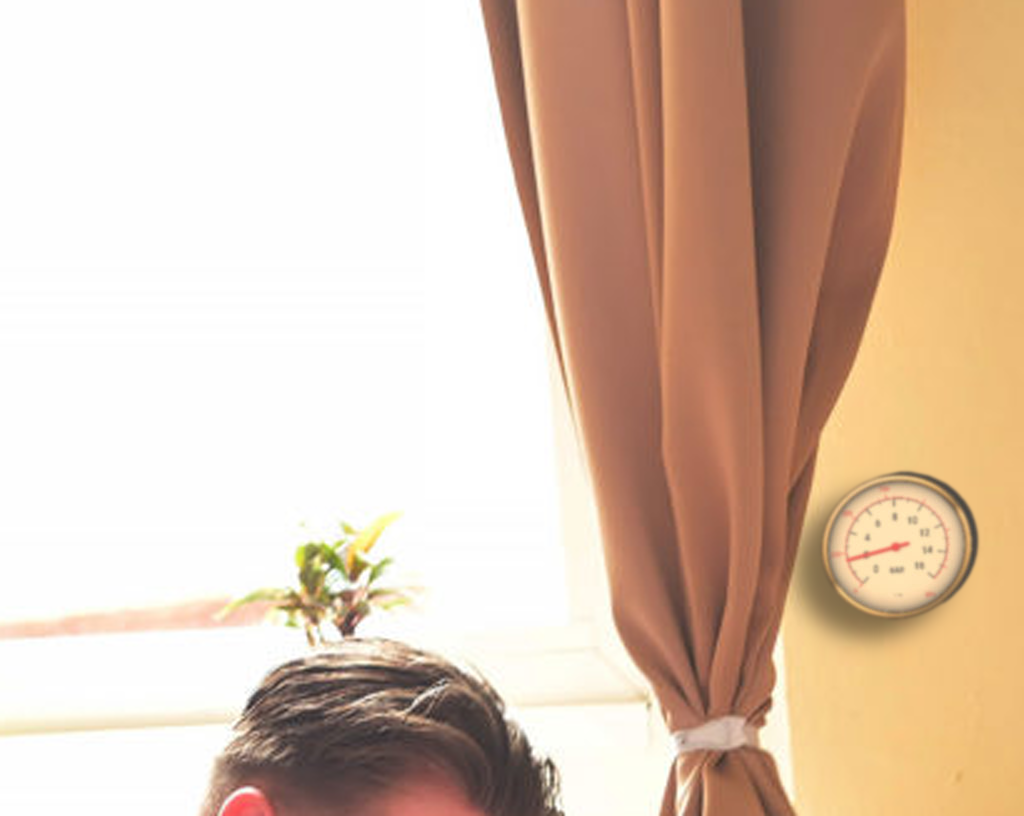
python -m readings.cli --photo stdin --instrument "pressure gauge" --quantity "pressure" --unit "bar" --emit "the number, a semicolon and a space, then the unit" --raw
2; bar
